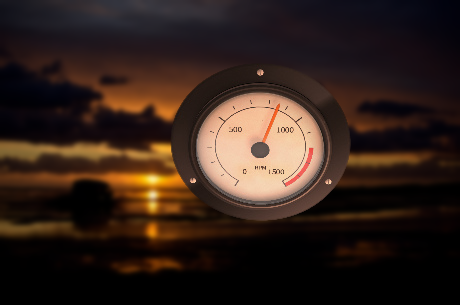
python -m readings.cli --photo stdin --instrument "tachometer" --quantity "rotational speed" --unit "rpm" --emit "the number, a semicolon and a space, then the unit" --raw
850; rpm
